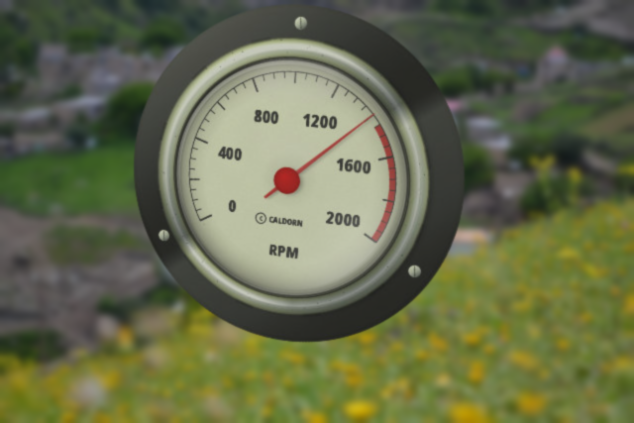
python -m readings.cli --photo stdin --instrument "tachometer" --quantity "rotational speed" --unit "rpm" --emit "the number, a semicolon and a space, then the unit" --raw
1400; rpm
